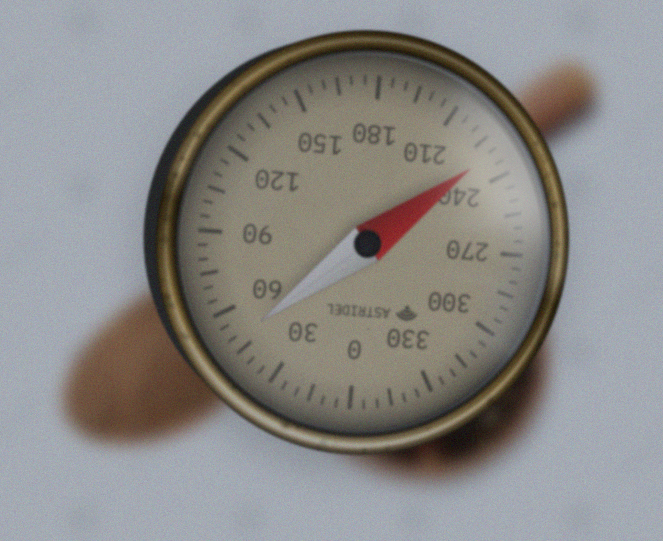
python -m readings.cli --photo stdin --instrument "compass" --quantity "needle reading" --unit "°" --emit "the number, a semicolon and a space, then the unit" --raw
230; °
